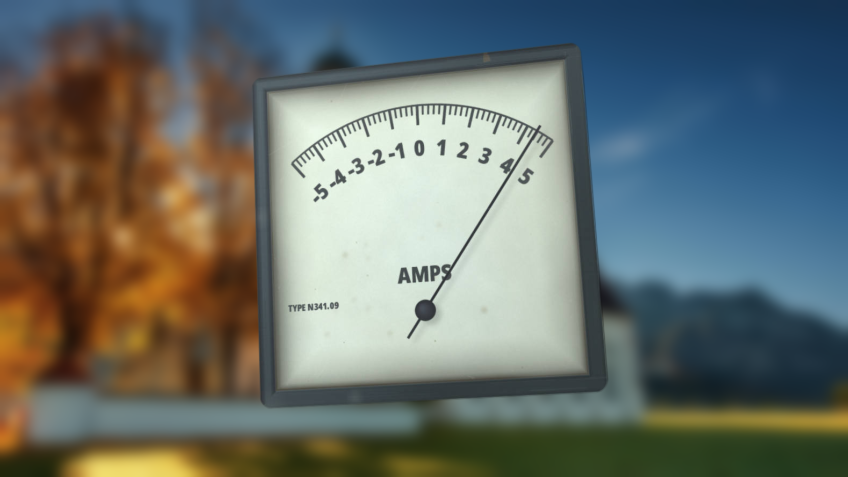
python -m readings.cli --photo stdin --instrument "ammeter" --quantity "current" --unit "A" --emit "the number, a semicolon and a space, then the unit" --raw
4.4; A
